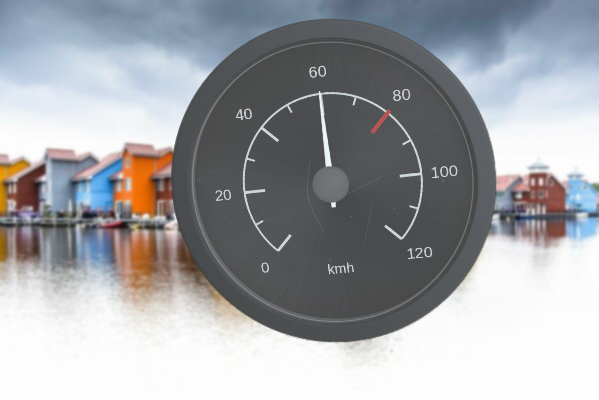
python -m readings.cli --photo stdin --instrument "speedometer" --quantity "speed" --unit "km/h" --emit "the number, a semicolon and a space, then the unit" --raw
60; km/h
